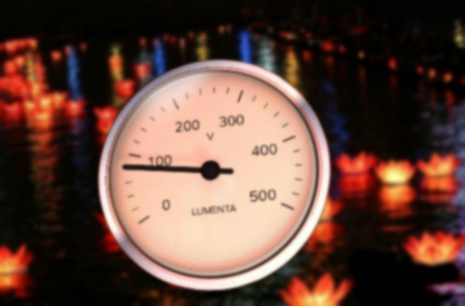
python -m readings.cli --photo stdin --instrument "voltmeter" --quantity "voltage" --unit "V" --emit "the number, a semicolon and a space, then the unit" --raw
80; V
